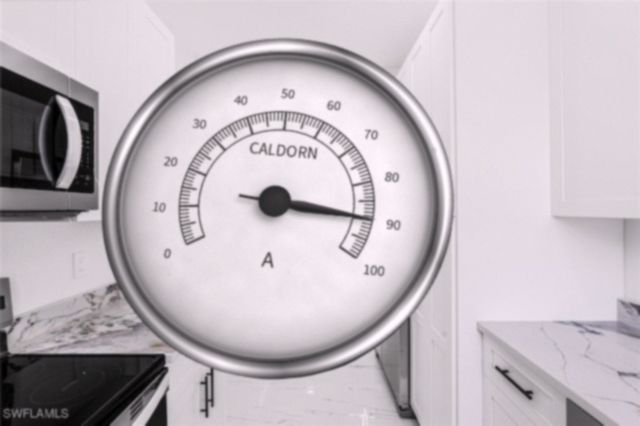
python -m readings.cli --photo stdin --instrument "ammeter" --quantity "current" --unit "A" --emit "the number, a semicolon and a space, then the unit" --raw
90; A
